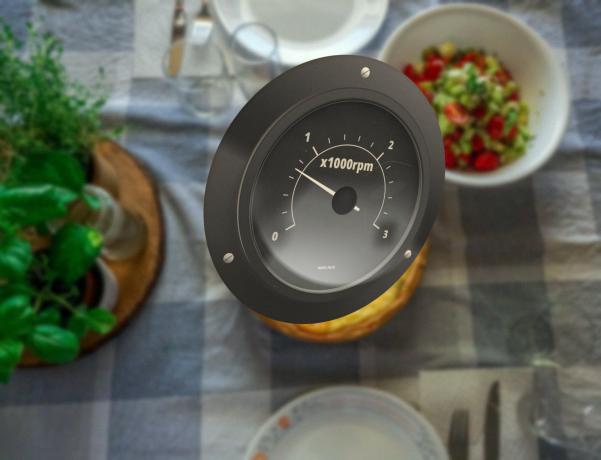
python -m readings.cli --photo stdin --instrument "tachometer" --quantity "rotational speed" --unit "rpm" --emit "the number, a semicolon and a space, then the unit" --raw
700; rpm
